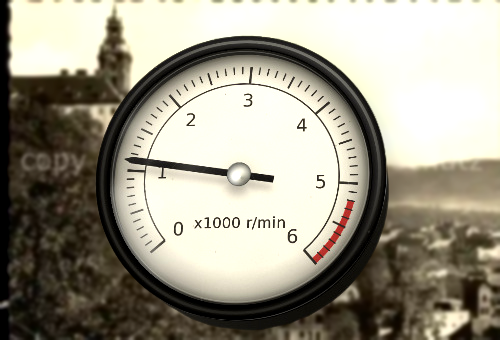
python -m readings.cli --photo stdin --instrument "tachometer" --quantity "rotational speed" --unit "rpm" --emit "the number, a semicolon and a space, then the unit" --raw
1100; rpm
